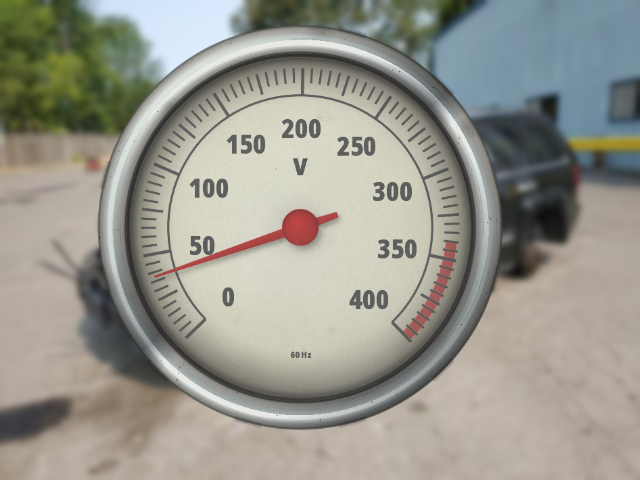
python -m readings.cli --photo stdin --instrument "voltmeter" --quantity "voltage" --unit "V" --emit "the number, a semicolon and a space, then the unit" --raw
37.5; V
